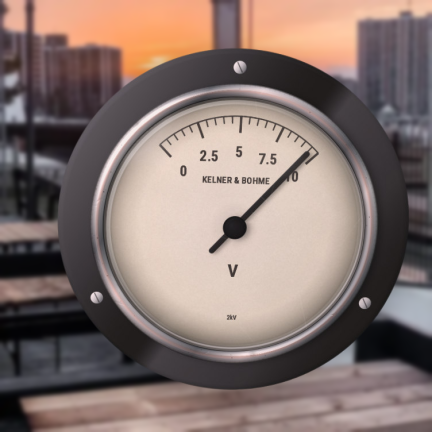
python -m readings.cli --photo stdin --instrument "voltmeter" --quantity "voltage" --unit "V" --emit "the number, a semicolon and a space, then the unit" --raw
9.5; V
